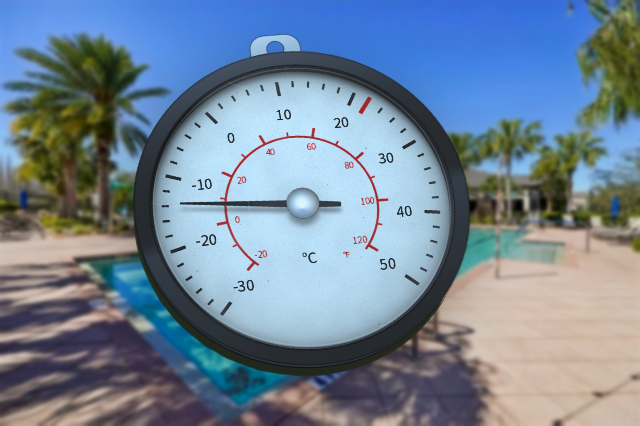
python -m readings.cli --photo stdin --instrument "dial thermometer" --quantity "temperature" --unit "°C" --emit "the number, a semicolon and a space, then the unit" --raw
-14; °C
